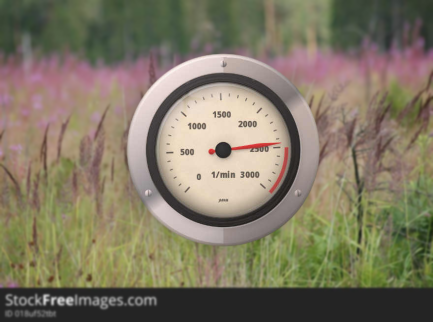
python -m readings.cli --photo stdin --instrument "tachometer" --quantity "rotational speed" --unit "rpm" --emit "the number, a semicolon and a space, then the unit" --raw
2450; rpm
